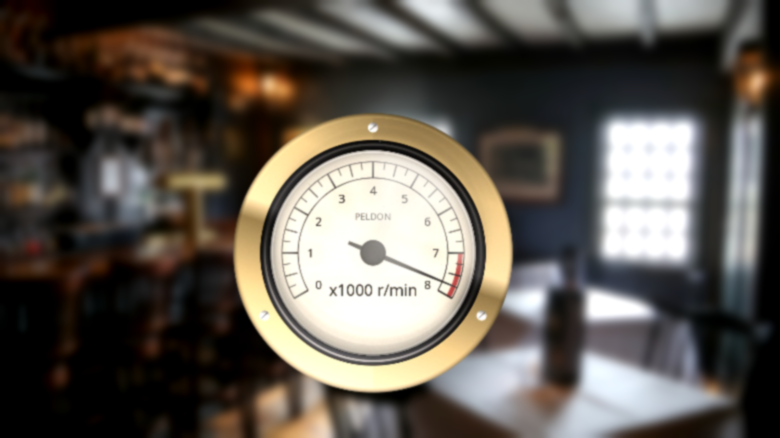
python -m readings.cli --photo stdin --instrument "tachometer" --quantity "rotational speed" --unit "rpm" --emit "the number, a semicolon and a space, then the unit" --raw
7750; rpm
